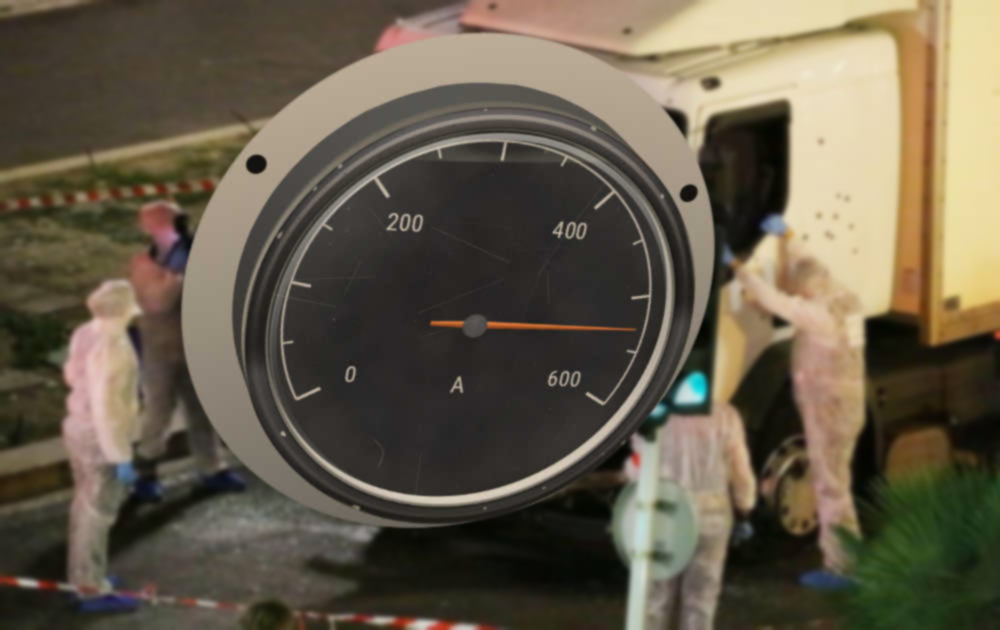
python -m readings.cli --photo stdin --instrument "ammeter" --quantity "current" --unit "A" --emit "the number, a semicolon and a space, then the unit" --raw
525; A
